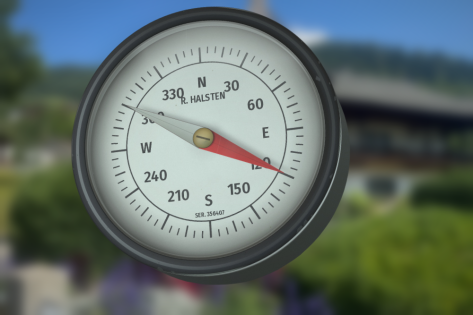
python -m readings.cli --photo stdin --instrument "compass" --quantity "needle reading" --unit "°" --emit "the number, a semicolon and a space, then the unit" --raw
120; °
